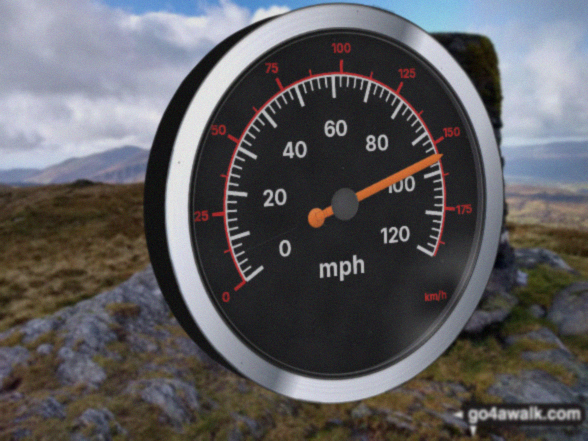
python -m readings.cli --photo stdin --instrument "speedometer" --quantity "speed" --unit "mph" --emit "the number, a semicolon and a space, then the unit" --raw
96; mph
